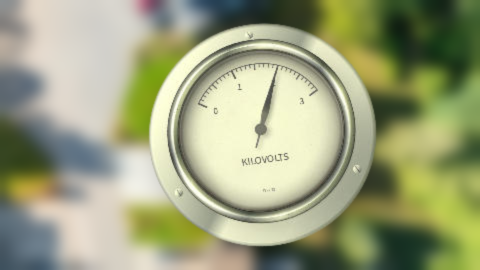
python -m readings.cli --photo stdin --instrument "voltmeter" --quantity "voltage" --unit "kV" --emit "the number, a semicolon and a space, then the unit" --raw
2; kV
